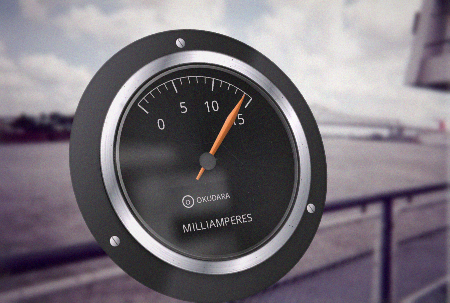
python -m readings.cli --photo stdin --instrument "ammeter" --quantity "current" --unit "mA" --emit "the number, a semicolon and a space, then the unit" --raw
14; mA
